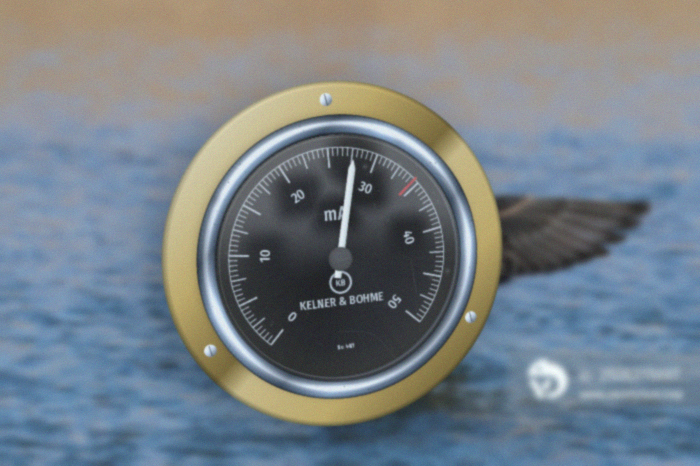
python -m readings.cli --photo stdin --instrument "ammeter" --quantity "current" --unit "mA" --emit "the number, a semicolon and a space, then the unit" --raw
27.5; mA
